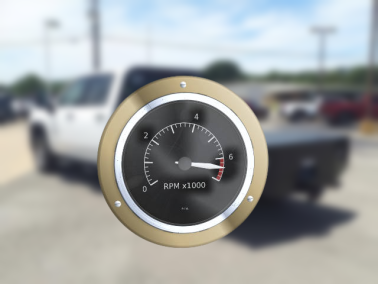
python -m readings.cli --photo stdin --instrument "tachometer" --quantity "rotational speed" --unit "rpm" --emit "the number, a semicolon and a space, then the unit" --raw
6400; rpm
